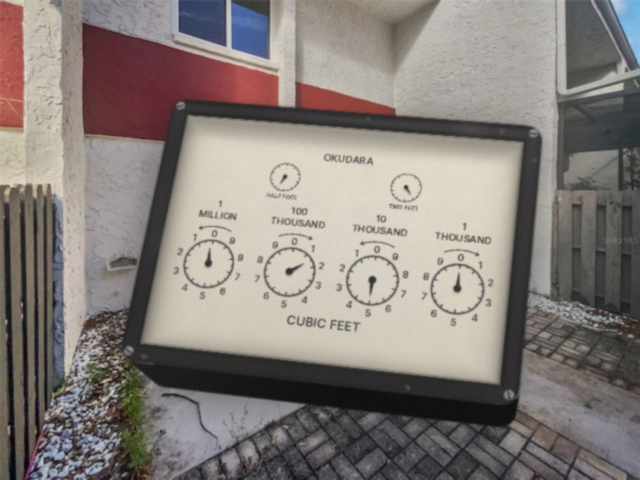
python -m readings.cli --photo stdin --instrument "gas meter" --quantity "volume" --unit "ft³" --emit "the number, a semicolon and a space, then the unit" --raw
15000; ft³
